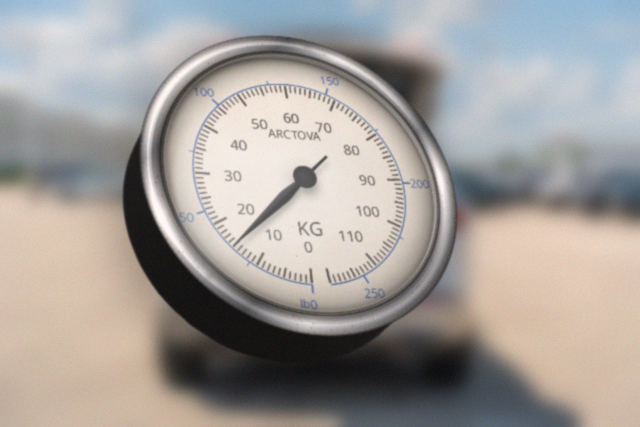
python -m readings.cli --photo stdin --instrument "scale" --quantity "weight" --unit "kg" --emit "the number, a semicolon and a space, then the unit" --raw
15; kg
